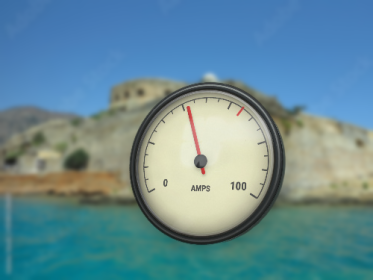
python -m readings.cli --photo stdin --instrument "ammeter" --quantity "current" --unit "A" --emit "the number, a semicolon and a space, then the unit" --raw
42.5; A
